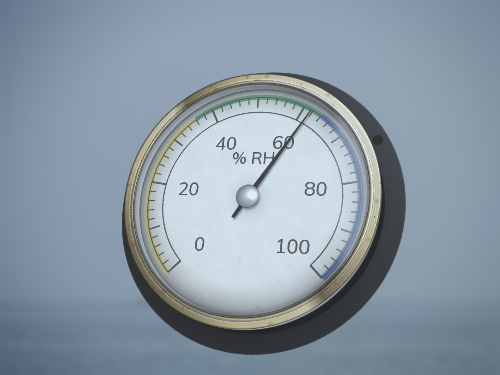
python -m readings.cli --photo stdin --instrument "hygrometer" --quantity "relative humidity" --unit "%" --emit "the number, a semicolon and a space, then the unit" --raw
62; %
